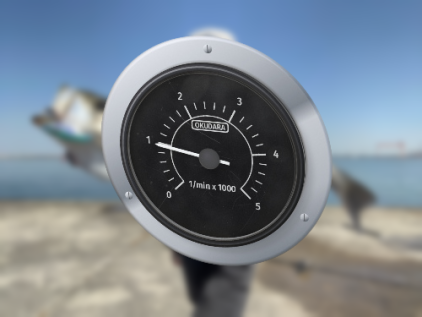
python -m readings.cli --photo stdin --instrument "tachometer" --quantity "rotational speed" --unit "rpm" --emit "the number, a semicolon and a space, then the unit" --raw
1000; rpm
